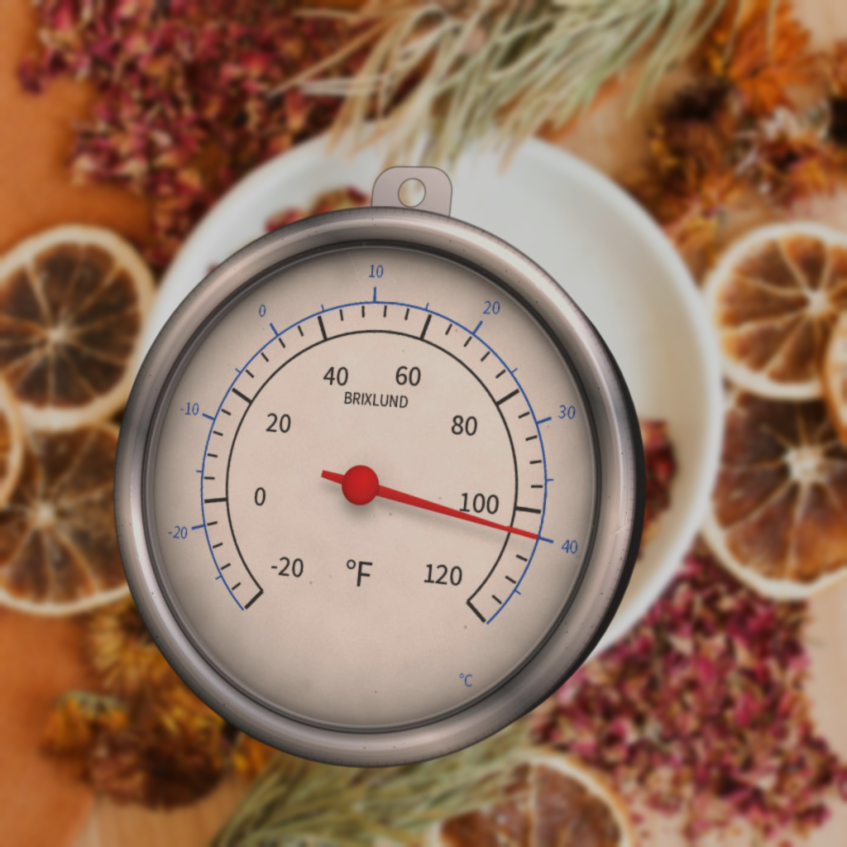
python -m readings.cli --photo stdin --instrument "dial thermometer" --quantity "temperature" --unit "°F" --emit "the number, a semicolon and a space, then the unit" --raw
104; °F
